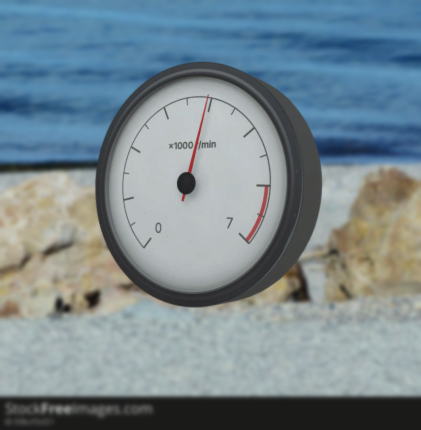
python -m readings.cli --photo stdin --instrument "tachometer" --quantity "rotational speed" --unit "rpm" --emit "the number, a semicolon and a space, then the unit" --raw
4000; rpm
